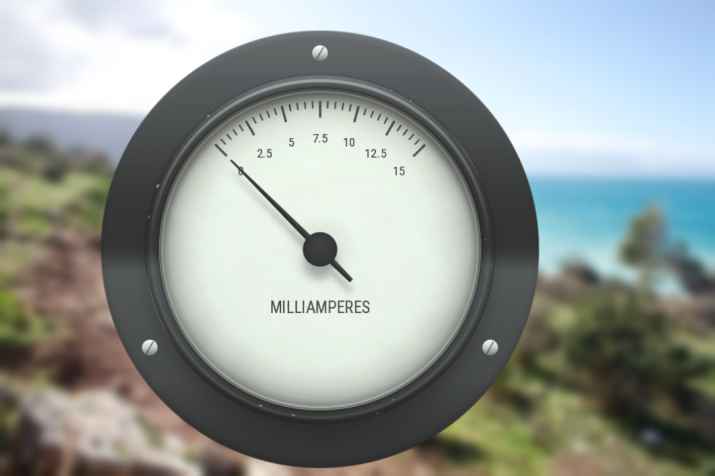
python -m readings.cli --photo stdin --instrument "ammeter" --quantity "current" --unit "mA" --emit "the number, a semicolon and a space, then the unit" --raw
0; mA
